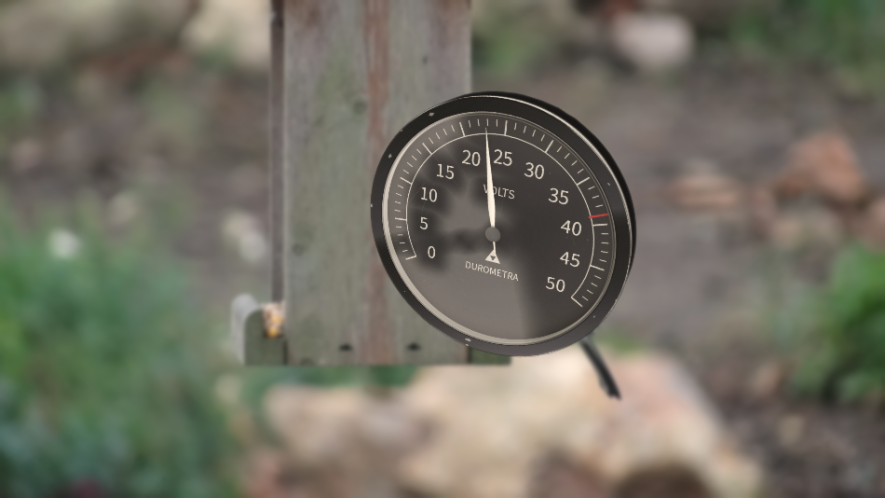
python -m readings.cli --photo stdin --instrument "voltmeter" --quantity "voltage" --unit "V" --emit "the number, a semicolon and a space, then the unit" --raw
23; V
